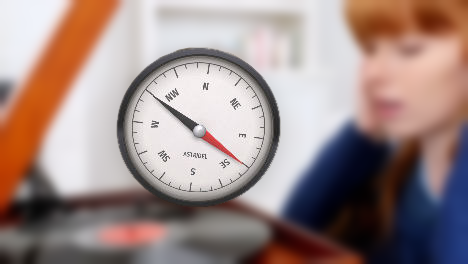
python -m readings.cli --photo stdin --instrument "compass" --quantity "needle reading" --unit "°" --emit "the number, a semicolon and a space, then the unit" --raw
120; °
